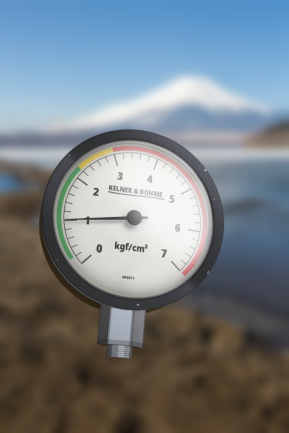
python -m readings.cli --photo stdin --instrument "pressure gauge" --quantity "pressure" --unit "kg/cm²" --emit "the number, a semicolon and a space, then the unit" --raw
1; kg/cm²
